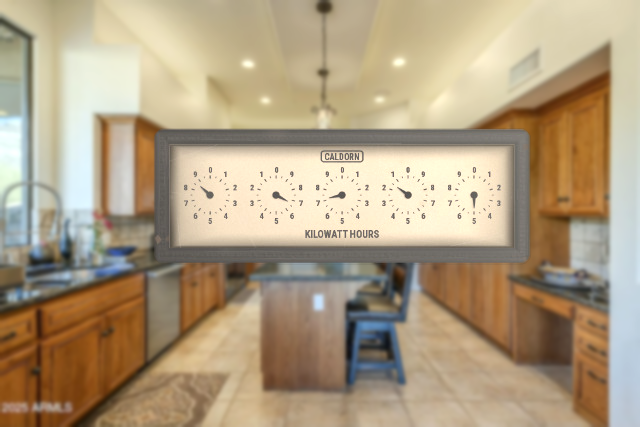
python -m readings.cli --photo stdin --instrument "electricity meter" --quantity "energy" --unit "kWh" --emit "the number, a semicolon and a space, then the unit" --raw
86715; kWh
